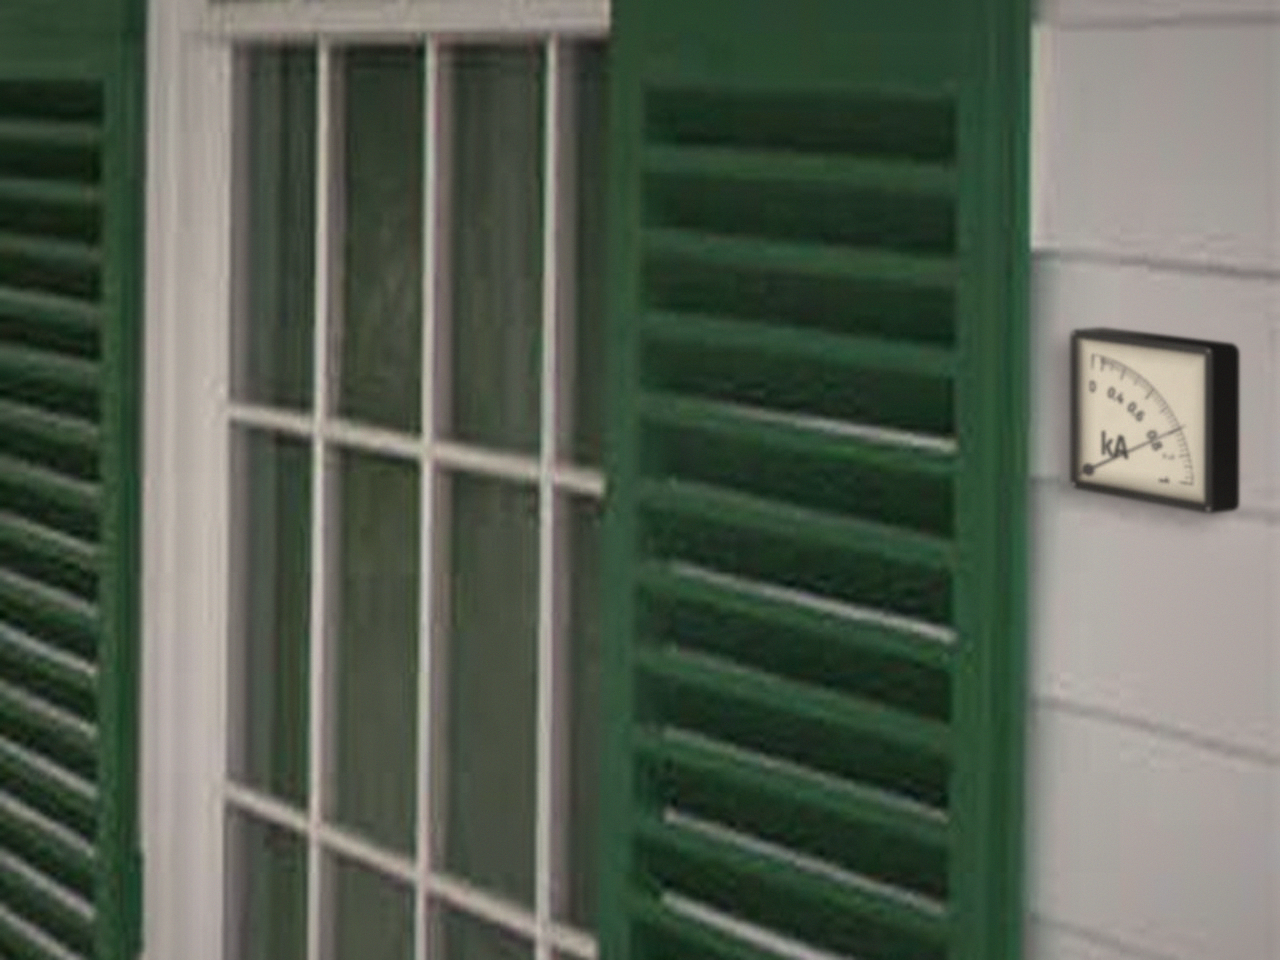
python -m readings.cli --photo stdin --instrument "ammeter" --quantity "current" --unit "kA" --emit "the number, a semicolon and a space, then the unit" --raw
0.8; kA
